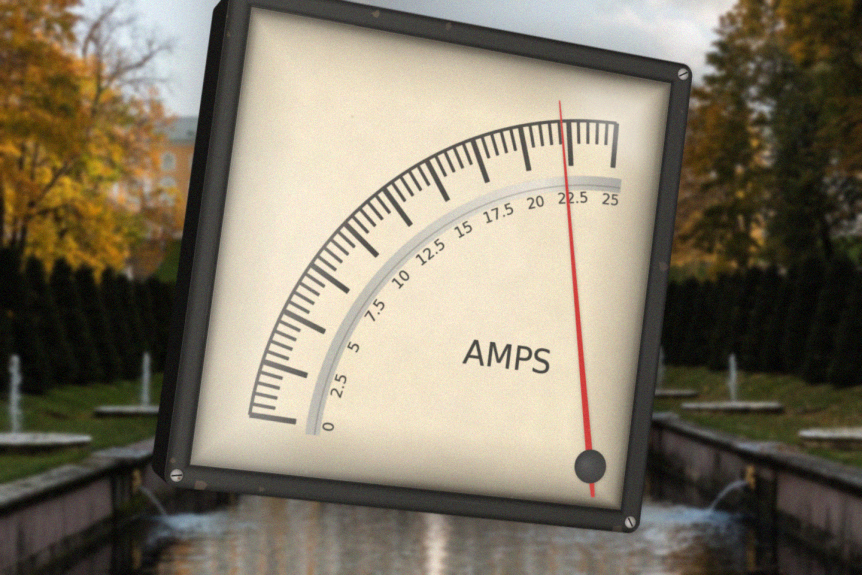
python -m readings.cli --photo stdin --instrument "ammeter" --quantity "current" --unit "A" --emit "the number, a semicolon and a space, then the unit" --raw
22; A
